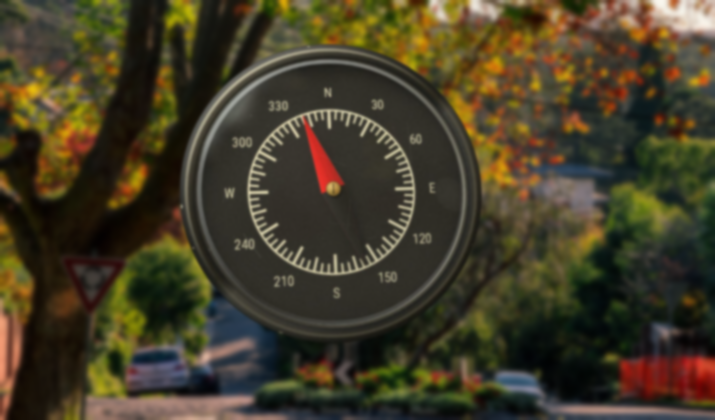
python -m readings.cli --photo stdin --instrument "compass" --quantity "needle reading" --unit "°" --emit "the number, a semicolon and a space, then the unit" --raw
340; °
